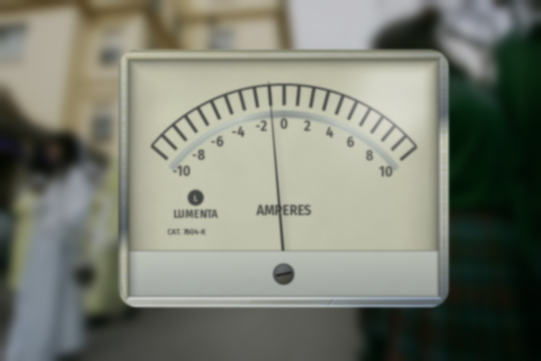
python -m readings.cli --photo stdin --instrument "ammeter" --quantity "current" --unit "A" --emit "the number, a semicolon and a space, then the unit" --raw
-1; A
